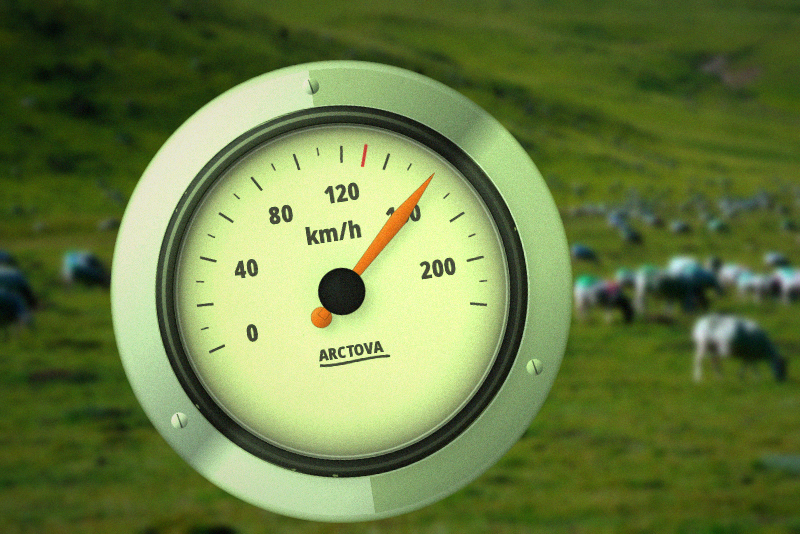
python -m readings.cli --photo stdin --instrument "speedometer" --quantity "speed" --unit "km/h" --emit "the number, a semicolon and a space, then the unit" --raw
160; km/h
